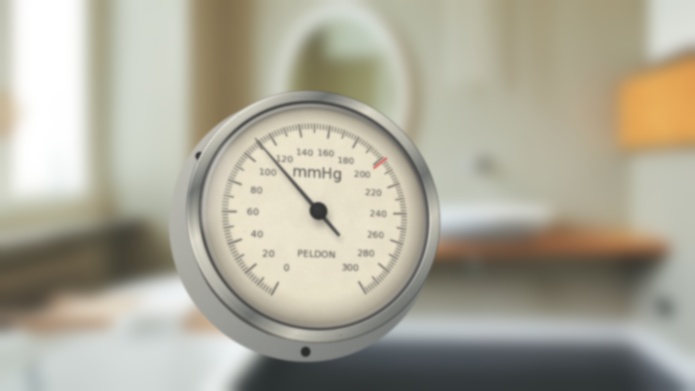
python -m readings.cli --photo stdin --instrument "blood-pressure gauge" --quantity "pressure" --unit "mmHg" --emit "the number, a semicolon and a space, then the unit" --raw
110; mmHg
